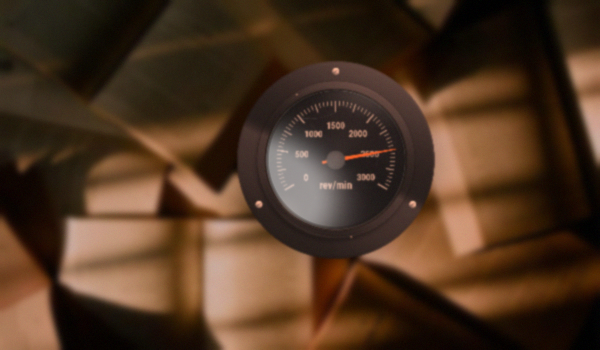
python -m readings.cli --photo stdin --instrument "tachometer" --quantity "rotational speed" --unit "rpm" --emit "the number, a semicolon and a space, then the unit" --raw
2500; rpm
